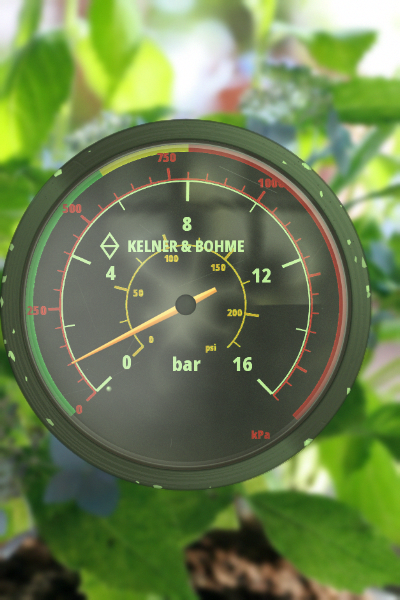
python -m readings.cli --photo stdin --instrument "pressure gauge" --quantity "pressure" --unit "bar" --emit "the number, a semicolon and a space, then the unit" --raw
1; bar
